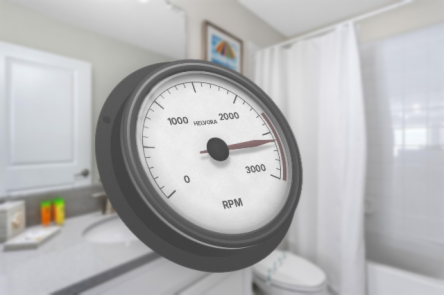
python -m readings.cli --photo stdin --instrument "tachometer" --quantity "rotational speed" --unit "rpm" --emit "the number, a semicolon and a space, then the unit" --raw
2600; rpm
